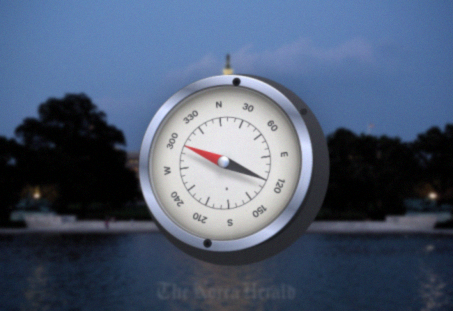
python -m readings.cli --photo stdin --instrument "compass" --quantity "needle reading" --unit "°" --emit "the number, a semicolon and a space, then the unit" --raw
300; °
